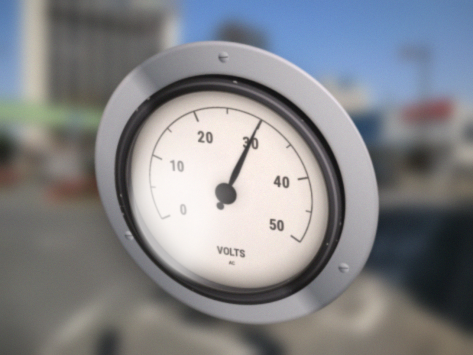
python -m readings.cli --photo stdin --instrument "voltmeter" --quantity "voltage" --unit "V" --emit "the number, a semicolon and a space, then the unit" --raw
30; V
